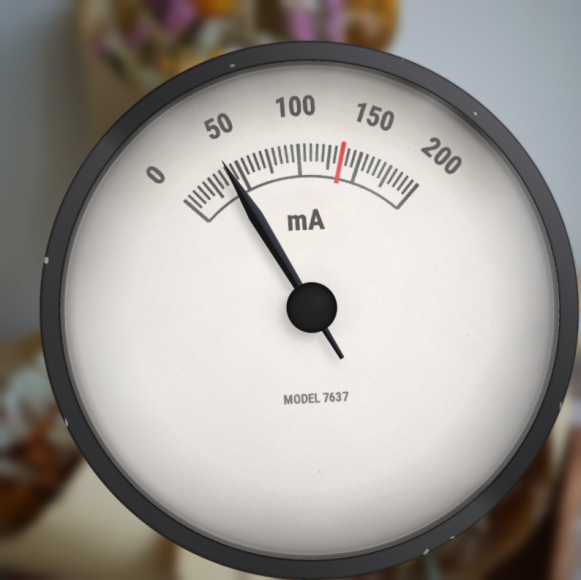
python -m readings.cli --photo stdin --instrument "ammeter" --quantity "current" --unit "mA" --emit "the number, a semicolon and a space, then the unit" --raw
40; mA
